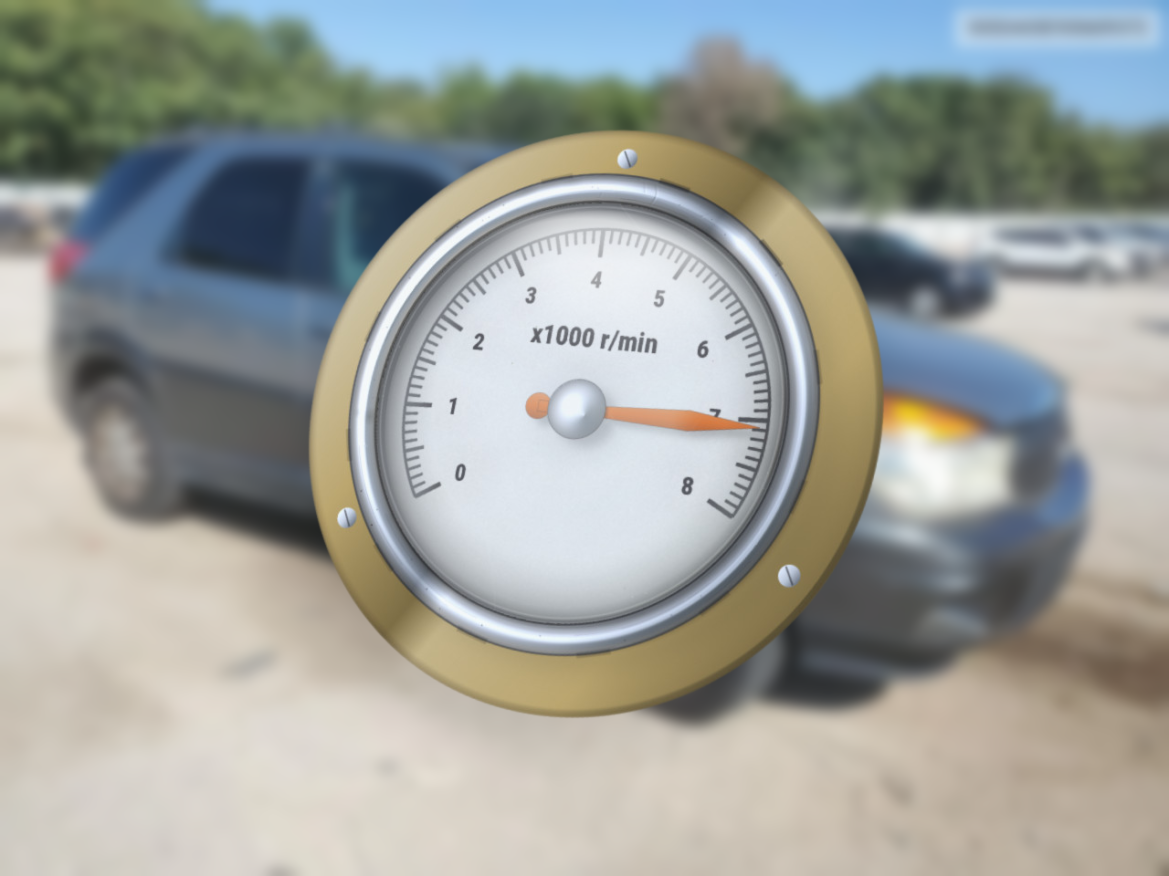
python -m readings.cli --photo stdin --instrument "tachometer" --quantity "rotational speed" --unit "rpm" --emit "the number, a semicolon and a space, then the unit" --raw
7100; rpm
